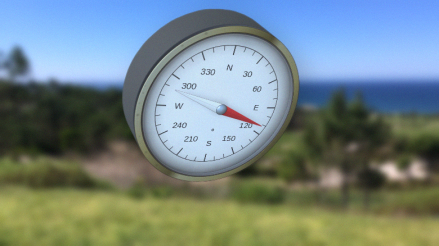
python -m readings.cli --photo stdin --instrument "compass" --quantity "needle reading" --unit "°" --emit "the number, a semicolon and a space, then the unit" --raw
110; °
